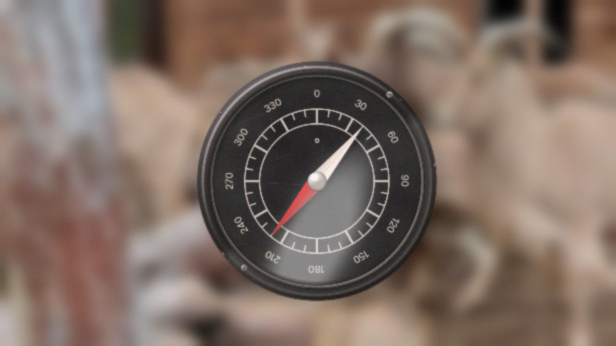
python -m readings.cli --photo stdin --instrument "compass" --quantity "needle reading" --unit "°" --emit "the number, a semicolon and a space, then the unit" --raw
220; °
